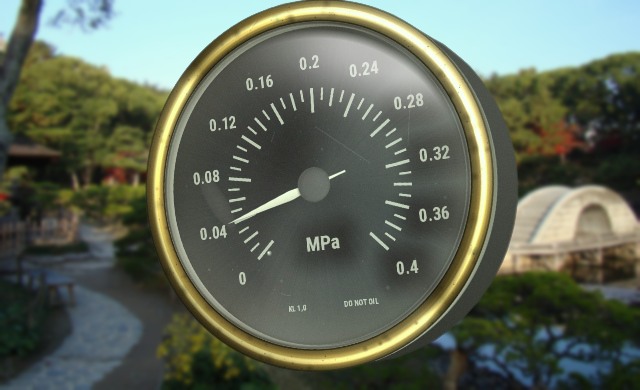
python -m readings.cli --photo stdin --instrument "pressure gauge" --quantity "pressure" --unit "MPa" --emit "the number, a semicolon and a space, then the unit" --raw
0.04; MPa
